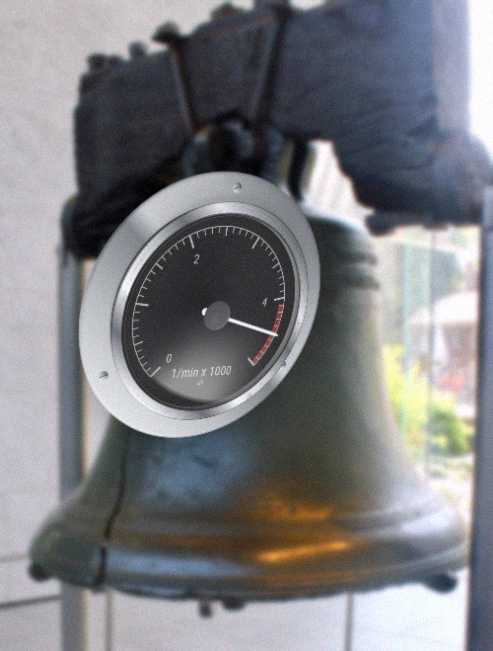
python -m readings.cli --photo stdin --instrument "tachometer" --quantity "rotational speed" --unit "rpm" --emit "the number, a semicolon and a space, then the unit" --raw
4500; rpm
